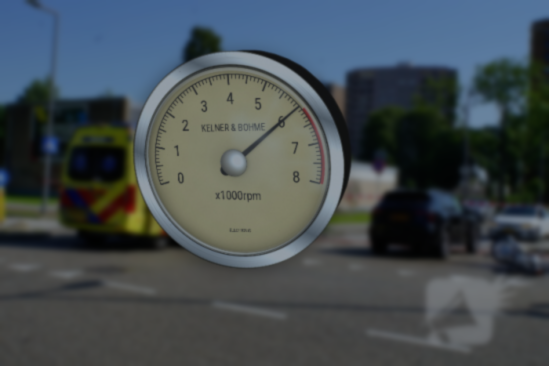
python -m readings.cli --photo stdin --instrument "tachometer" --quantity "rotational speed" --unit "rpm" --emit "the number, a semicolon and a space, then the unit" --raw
6000; rpm
